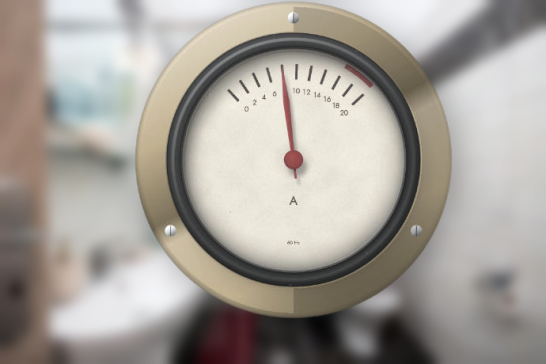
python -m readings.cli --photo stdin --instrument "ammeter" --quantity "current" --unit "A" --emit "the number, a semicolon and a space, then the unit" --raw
8; A
